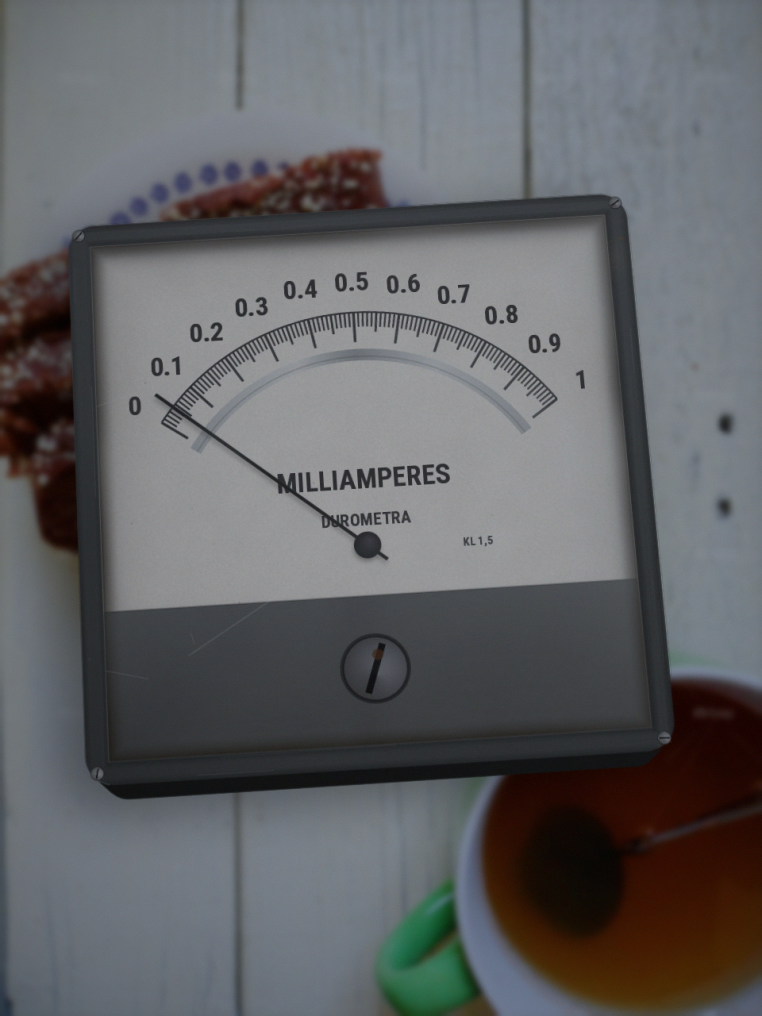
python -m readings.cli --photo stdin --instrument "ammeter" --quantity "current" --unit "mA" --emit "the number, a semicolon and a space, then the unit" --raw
0.04; mA
